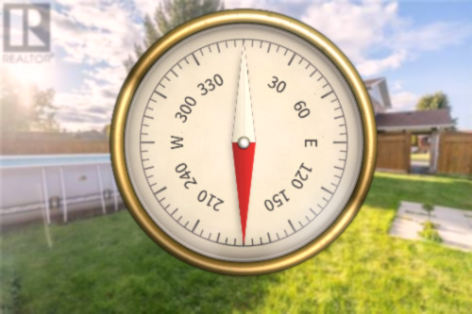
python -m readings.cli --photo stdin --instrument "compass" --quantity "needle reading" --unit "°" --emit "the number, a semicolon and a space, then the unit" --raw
180; °
